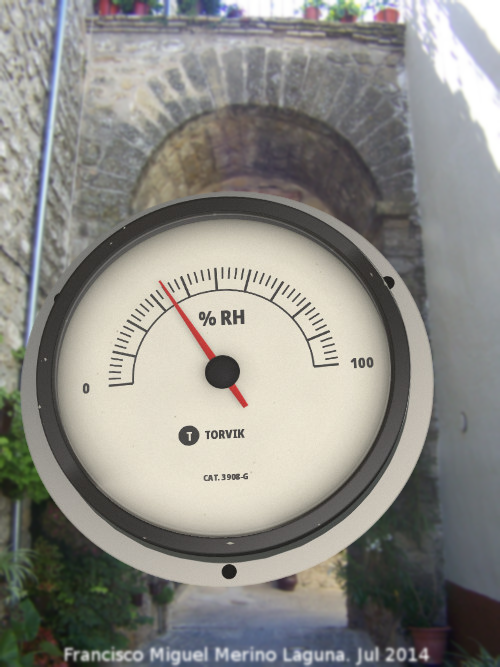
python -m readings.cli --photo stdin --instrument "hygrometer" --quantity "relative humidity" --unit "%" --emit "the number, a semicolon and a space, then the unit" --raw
34; %
